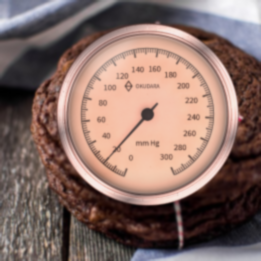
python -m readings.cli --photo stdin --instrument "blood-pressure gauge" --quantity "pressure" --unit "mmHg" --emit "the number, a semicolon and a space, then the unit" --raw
20; mmHg
